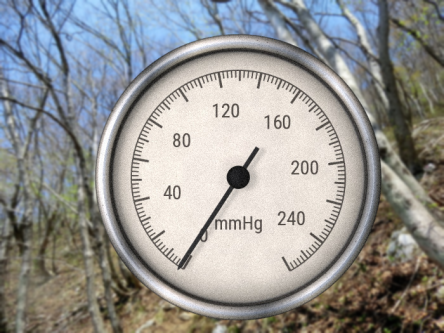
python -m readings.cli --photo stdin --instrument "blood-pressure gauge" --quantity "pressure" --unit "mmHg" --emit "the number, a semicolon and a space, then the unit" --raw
2; mmHg
